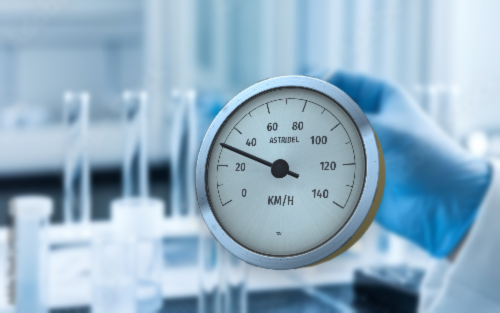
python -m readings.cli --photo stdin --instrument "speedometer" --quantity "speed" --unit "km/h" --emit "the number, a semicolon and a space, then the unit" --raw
30; km/h
